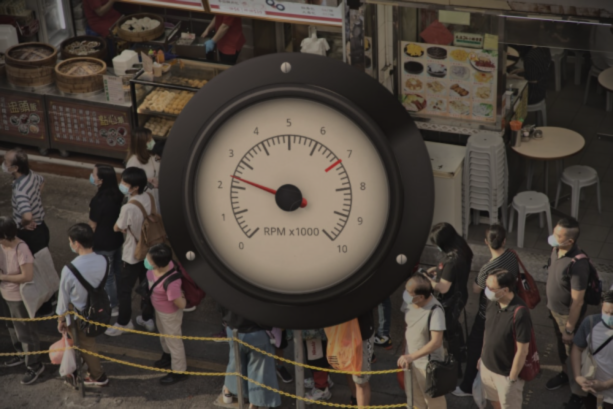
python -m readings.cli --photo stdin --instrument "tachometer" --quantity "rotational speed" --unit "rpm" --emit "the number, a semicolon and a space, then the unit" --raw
2400; rpm
